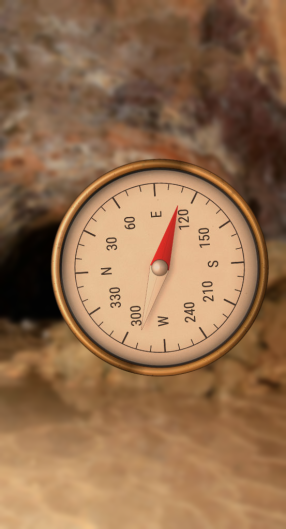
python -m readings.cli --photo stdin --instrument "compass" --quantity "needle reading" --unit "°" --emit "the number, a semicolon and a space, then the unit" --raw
110; °
